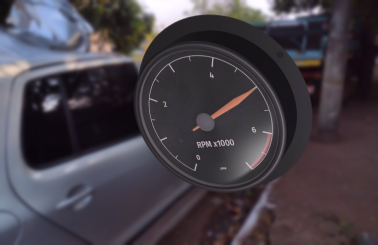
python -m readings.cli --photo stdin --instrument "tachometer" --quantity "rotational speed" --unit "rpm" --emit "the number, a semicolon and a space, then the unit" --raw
5000; rpm
